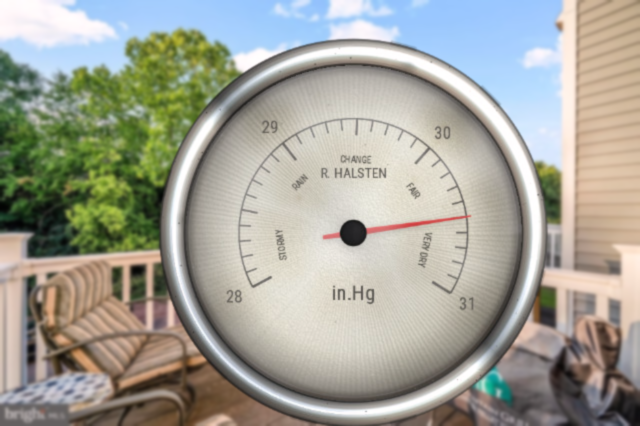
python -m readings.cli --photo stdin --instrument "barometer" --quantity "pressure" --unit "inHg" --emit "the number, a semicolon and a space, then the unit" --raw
30.5; inHg
